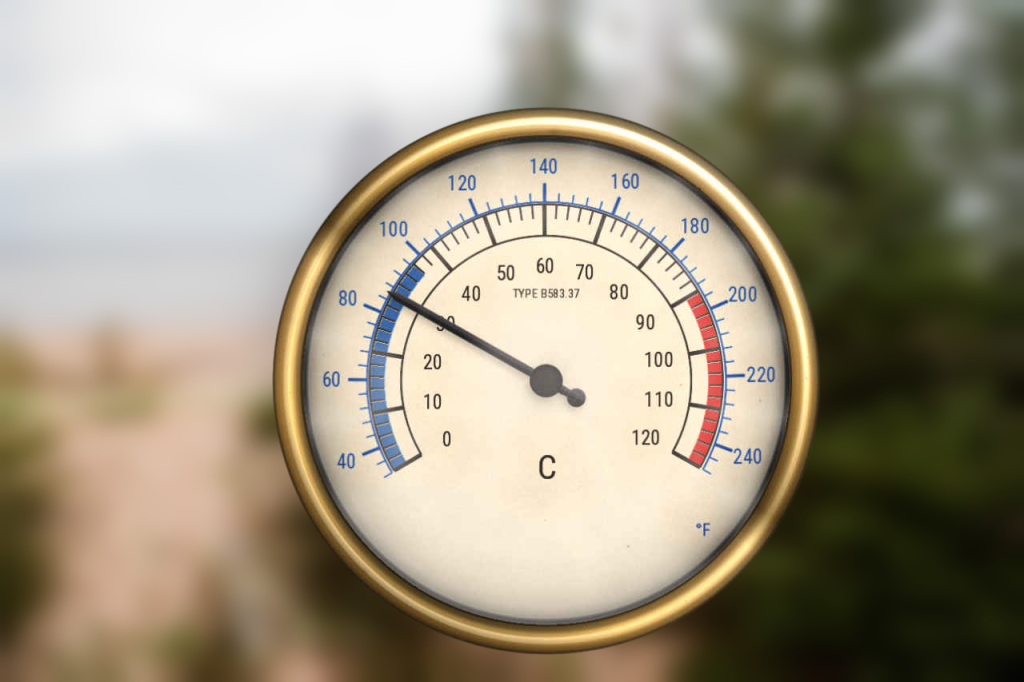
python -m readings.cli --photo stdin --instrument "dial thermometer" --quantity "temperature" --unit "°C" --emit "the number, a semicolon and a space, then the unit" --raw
30; °C
